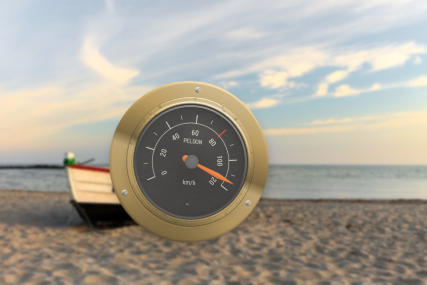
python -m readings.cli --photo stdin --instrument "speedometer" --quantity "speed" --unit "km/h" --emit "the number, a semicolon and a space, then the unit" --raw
115; km/h
